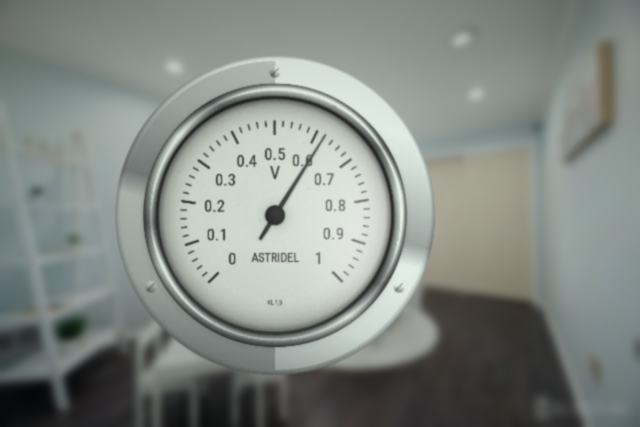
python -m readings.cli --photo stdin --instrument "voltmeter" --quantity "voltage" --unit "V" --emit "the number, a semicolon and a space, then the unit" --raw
0.62; V
